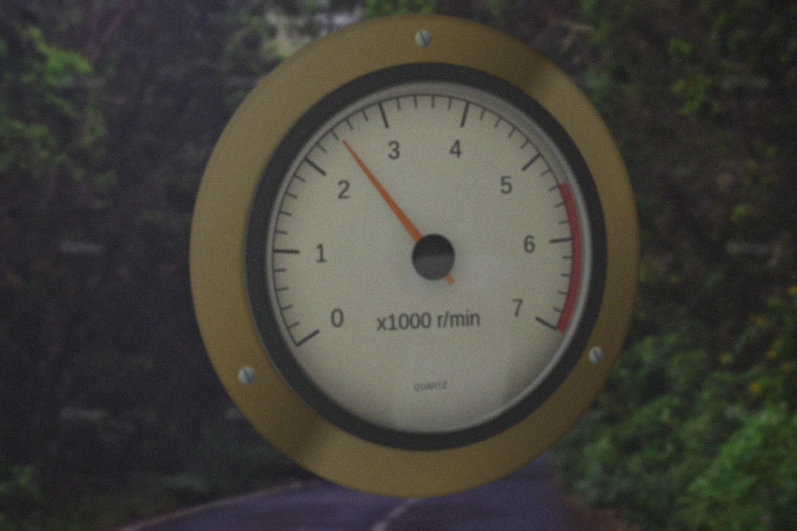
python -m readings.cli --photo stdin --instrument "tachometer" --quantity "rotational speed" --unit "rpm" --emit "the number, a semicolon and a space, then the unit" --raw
2400; rpm
